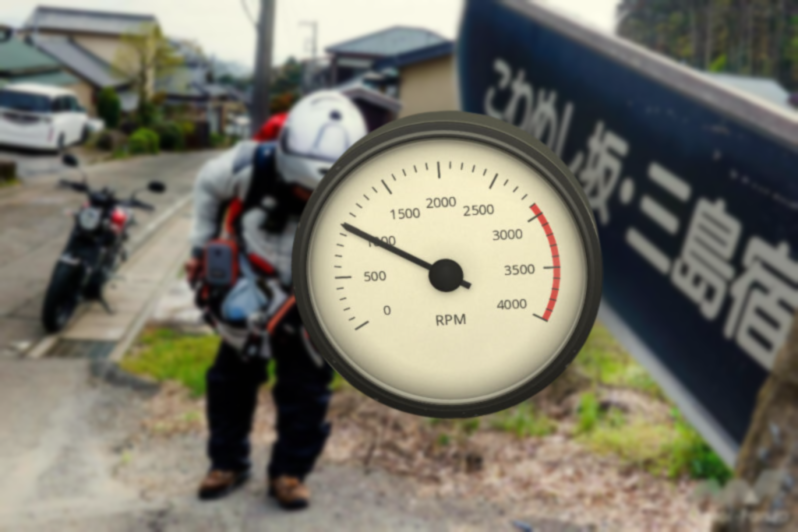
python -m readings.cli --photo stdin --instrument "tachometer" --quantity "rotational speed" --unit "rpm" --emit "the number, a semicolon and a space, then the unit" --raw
1000; rpm
